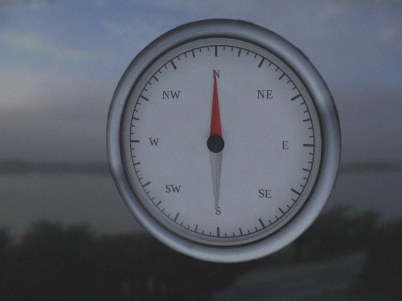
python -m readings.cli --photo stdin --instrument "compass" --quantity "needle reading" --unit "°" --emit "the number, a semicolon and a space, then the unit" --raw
0; °
